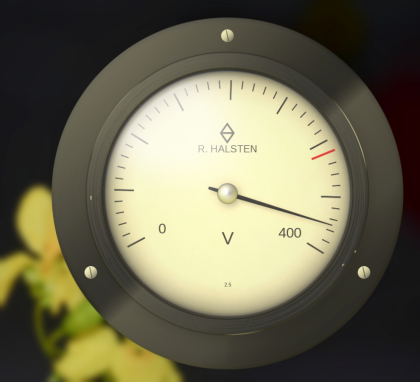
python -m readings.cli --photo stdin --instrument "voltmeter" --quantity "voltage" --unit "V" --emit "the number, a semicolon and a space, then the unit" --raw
375; V
